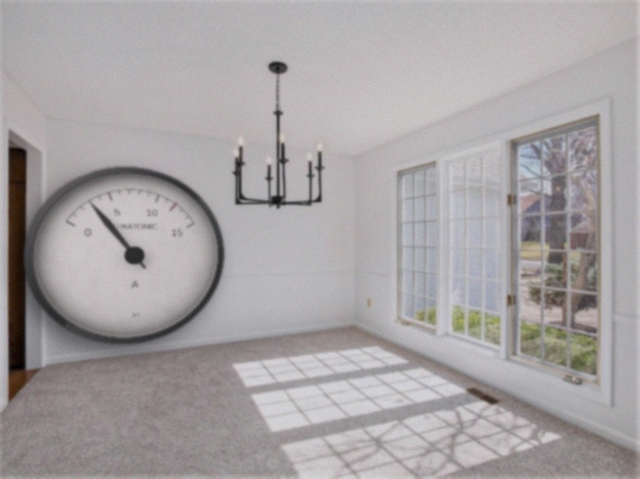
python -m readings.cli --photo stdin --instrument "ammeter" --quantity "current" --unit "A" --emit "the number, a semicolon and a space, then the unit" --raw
3; A
